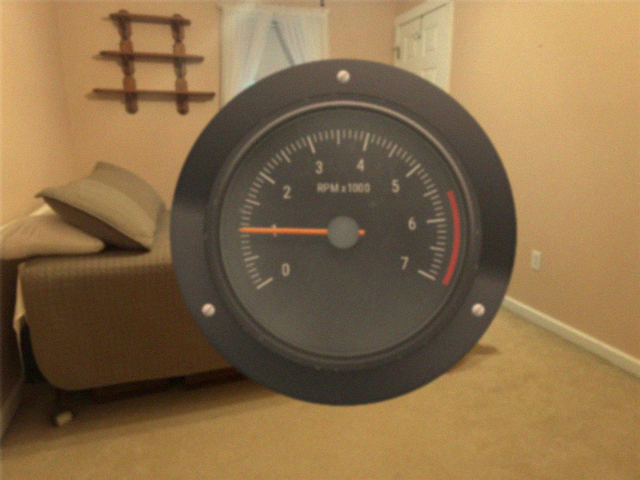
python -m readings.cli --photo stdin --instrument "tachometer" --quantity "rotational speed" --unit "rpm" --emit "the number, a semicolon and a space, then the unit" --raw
1000; rpm
